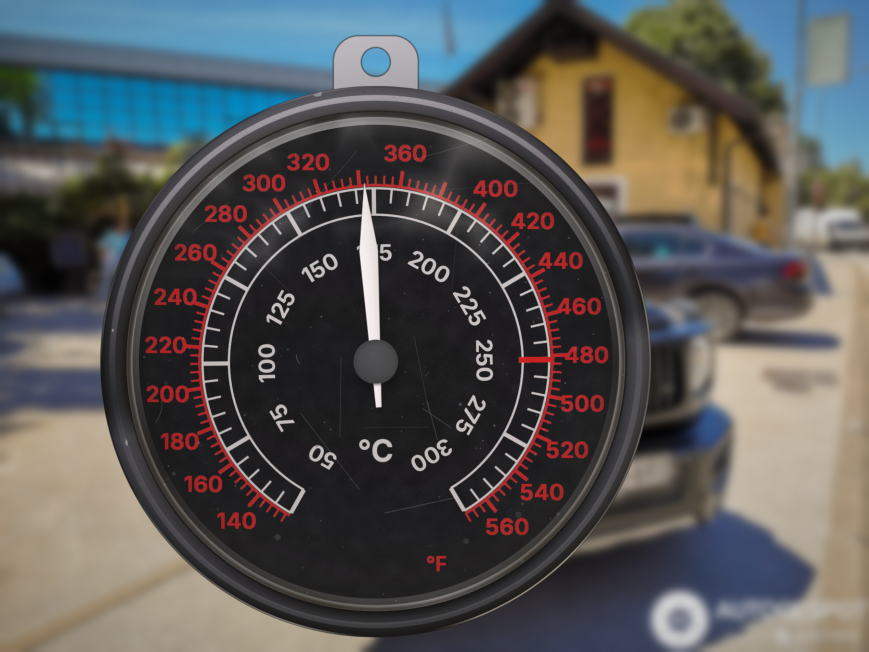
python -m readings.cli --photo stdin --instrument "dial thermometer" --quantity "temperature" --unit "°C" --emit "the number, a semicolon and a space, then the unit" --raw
172.5; °C
